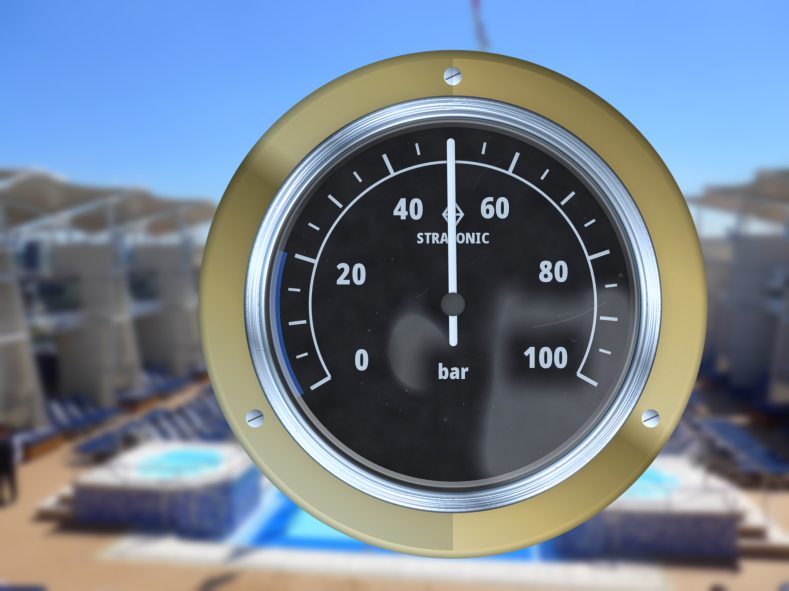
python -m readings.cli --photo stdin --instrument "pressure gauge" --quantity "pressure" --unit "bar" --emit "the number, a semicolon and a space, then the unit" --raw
50; bar
